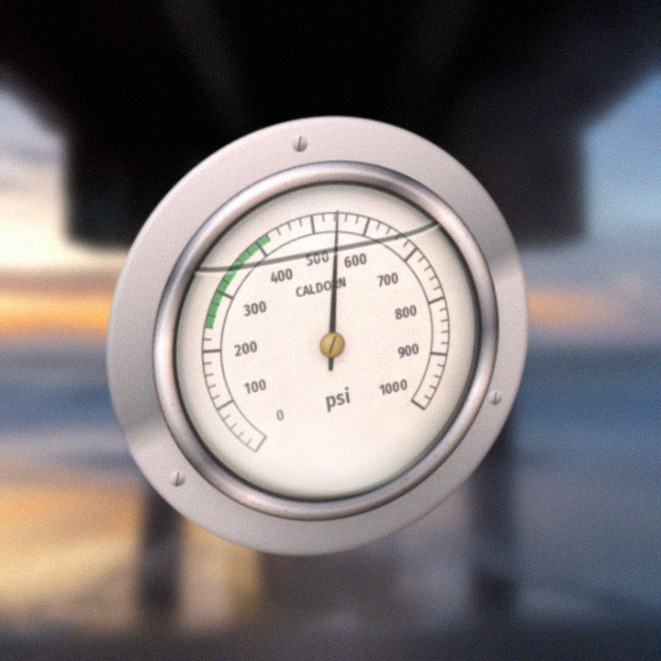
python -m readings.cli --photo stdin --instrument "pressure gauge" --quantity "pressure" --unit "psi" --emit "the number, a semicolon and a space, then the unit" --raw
540; psi
